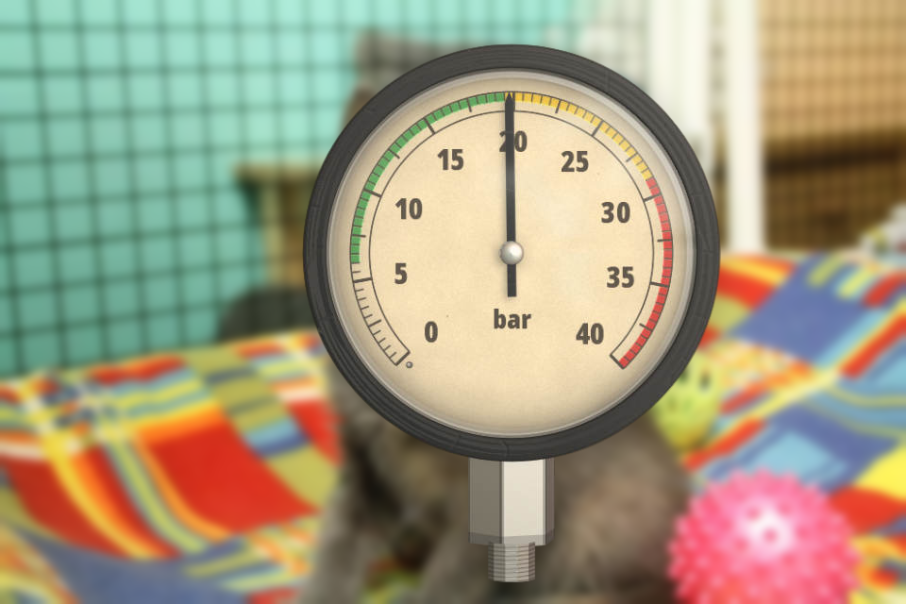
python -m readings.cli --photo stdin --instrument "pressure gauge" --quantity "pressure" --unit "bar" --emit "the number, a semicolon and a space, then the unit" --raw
19.75; bar
